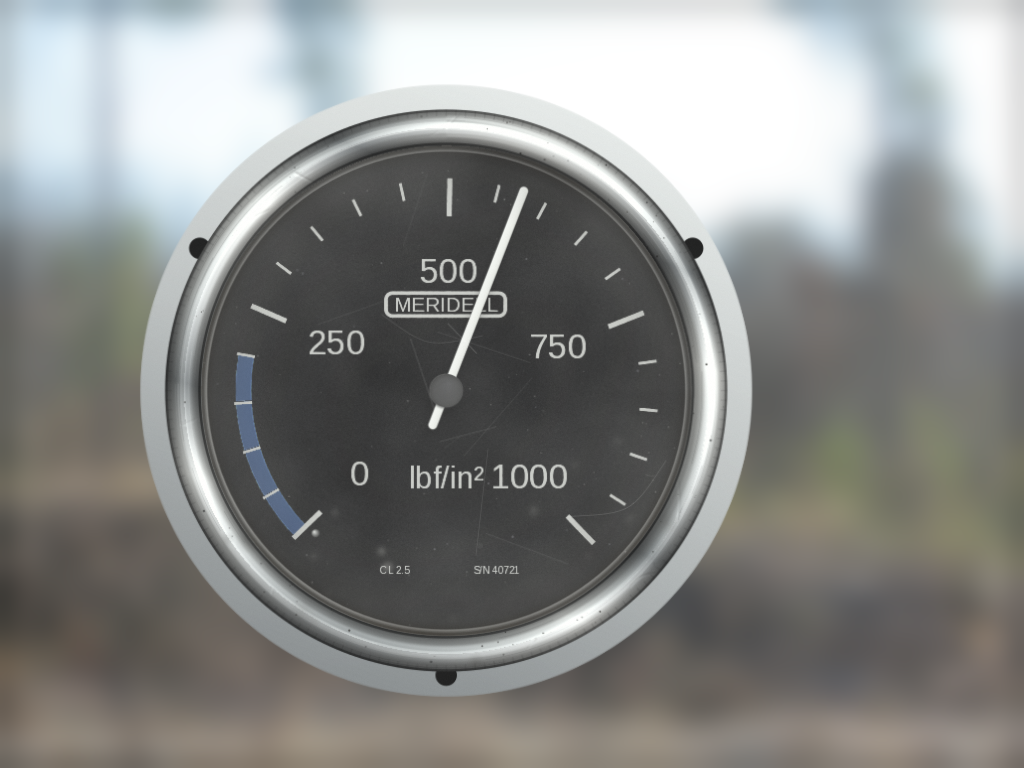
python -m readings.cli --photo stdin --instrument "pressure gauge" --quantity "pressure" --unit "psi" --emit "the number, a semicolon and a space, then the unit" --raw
575; psi
